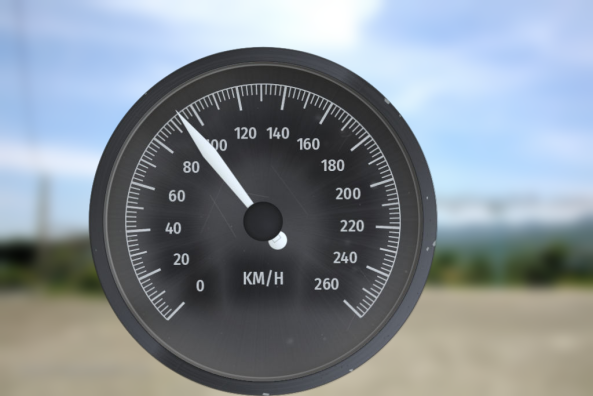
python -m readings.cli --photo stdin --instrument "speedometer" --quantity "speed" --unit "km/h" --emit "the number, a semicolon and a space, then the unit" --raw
94; km/h
